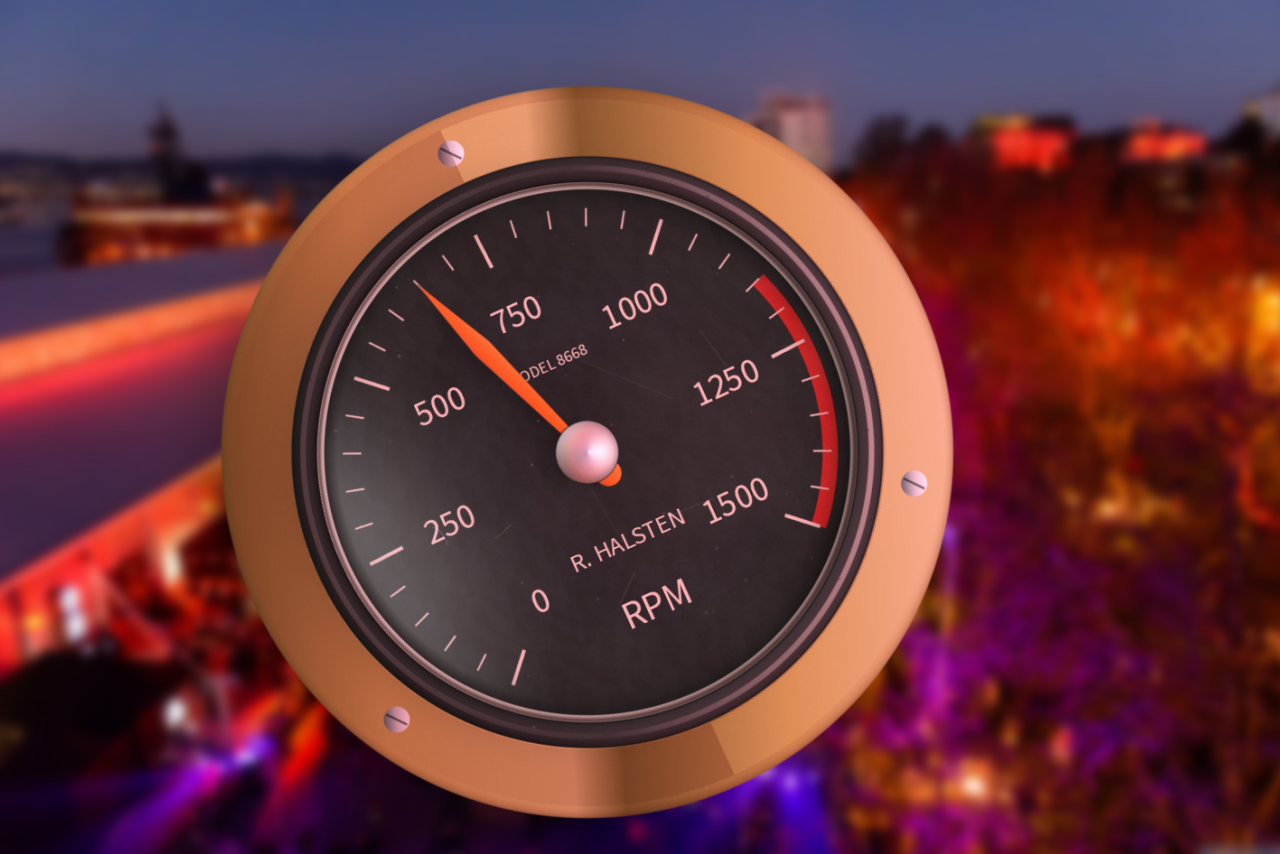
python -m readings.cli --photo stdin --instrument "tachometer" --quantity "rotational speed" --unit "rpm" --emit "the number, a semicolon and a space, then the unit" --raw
650; rpm
